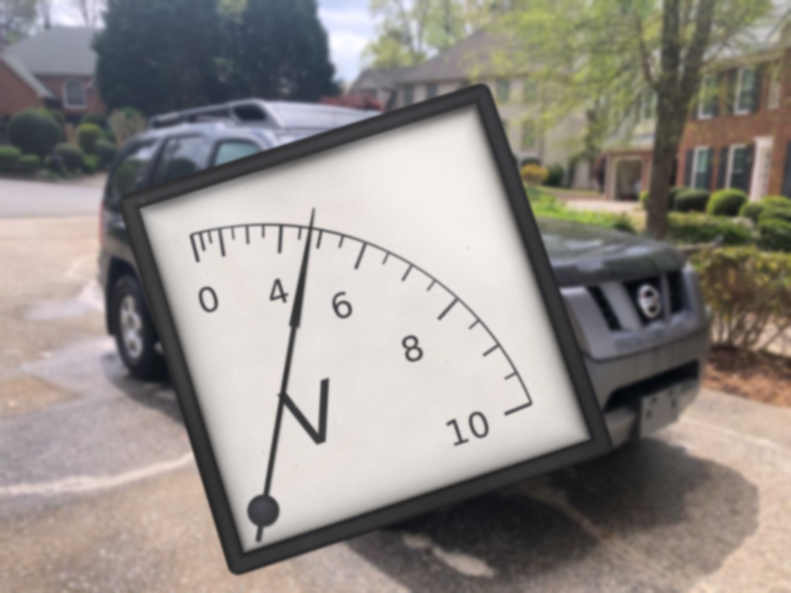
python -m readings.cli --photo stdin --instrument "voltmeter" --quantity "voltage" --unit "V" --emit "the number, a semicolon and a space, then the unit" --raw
4.75; V
